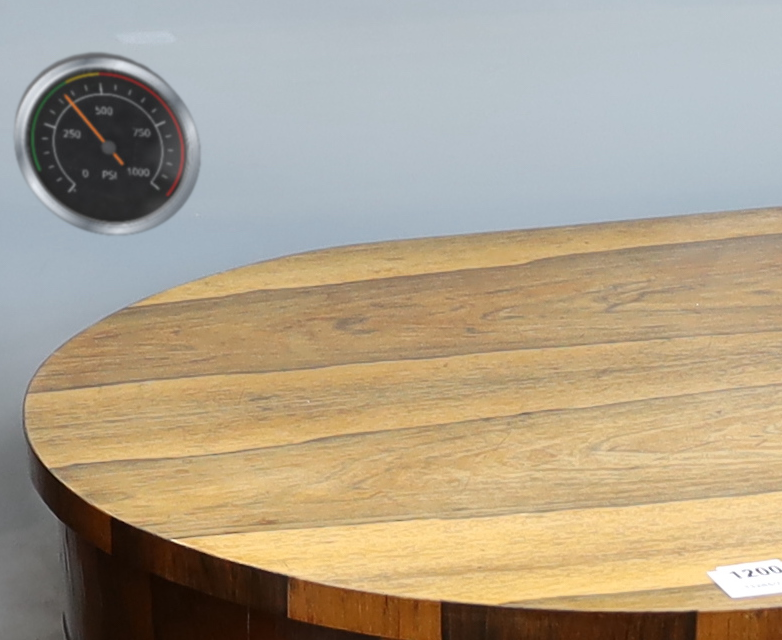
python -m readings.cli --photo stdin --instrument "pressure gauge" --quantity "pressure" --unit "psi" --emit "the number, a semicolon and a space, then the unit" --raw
375; psi
